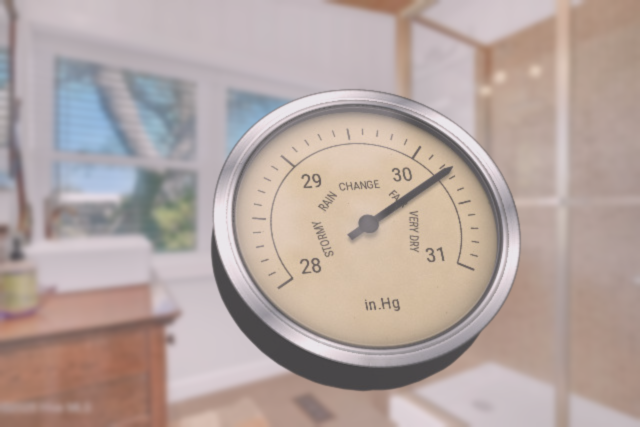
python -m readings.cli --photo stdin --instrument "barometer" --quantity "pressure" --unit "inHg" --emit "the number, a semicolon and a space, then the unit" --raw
30.25; inHg
